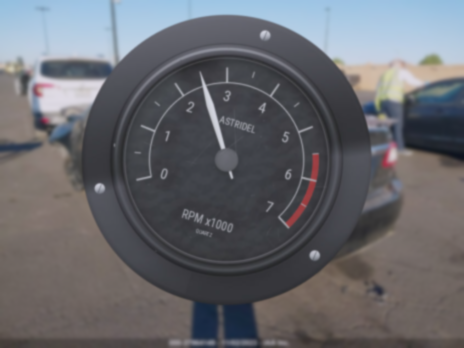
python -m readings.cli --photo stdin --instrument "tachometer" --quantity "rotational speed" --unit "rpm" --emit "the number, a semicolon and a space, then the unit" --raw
2500; rpm
